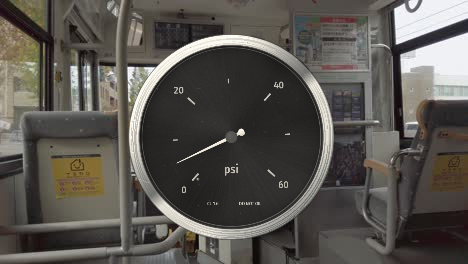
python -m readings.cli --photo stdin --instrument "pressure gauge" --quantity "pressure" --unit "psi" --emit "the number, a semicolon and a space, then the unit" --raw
5; psi
